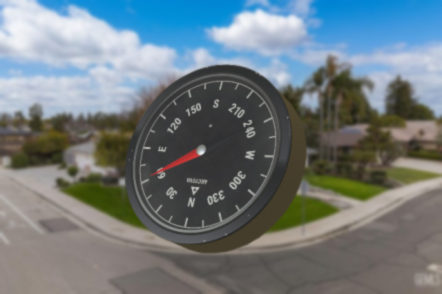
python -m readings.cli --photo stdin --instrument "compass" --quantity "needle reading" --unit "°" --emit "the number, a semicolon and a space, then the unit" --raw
60; °
